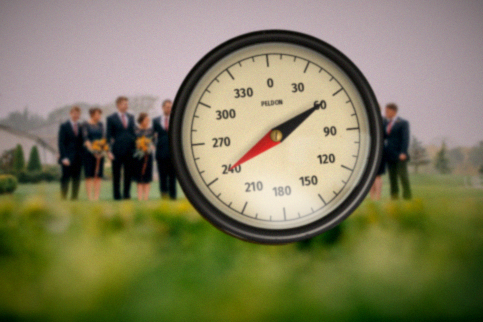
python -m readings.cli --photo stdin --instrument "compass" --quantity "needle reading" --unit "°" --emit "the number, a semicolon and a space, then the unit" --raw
240; °
